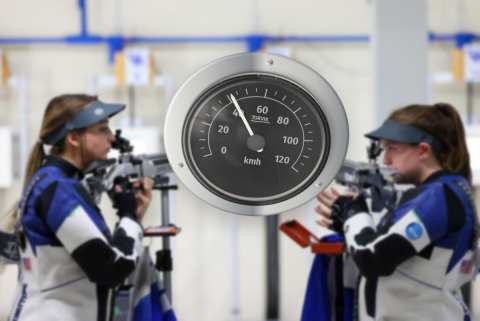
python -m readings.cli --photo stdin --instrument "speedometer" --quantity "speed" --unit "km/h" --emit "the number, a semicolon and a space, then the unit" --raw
42.5; km/h
